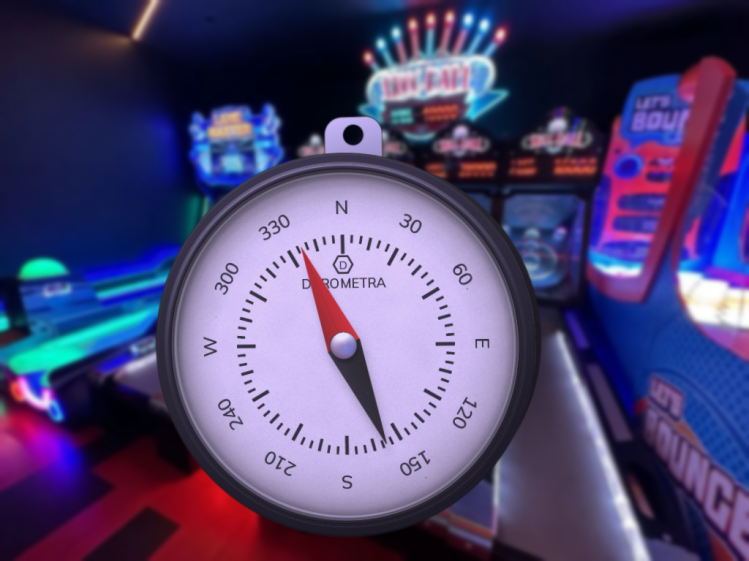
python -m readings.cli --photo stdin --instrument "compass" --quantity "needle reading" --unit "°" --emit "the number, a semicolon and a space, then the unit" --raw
337.5; °
